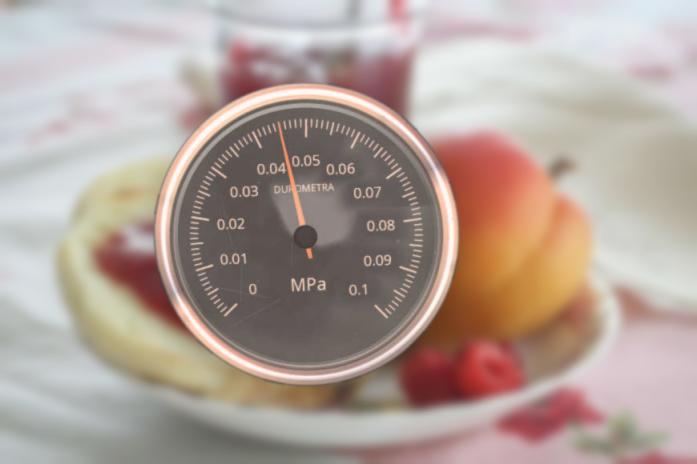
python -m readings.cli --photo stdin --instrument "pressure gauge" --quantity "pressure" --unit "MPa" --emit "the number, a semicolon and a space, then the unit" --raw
0.045; MPa
